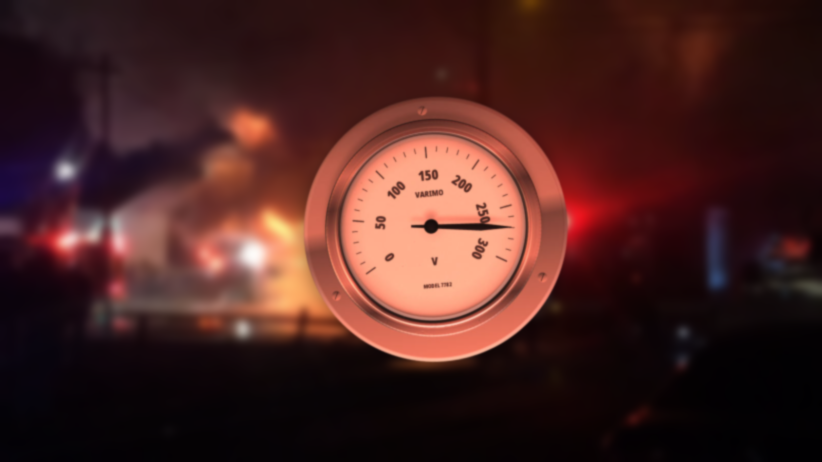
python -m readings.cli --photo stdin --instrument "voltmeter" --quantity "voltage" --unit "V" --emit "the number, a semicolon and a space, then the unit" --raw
270; V
